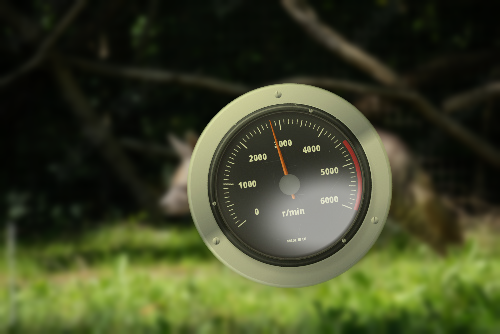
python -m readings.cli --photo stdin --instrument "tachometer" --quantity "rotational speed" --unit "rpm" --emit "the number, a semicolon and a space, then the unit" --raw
2800; rpm
